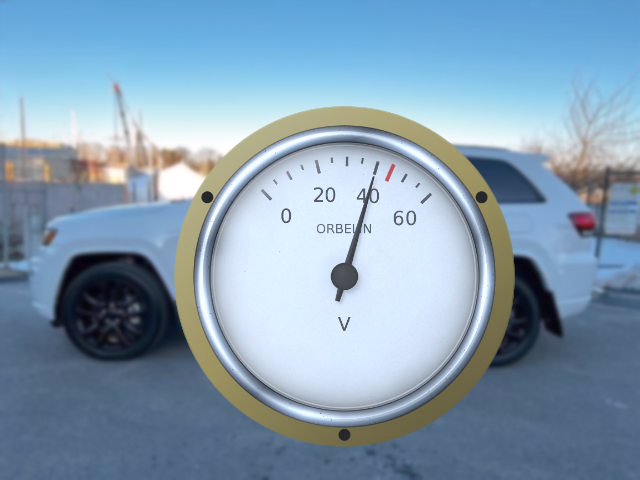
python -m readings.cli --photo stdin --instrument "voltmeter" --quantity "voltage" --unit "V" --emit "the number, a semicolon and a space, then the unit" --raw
40; V
